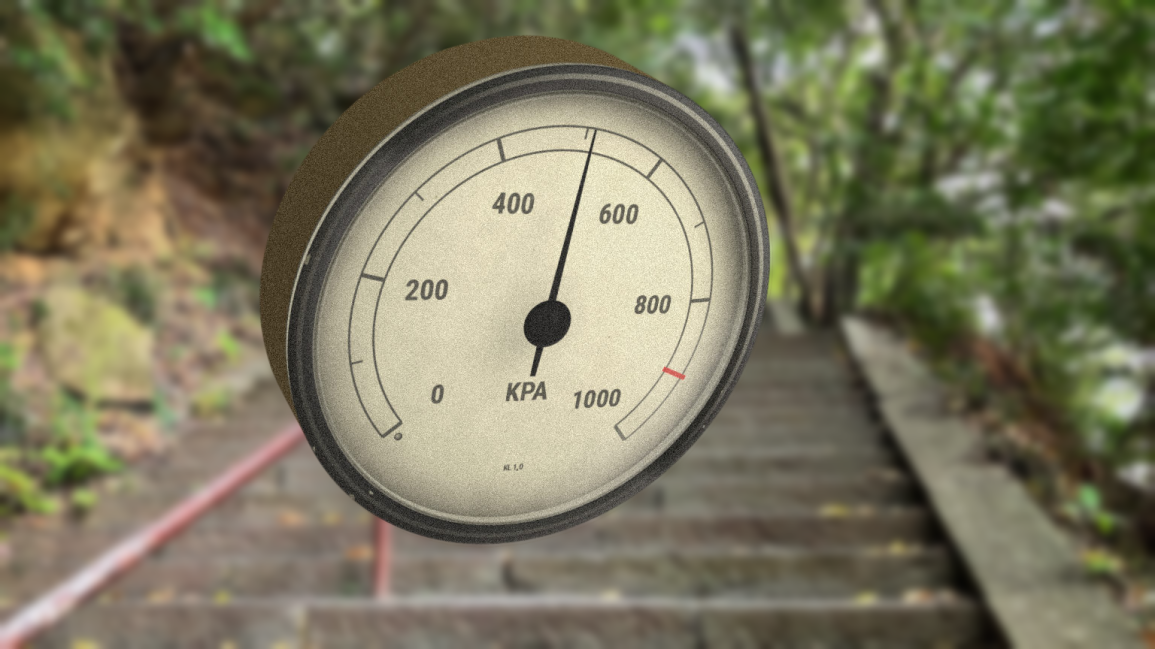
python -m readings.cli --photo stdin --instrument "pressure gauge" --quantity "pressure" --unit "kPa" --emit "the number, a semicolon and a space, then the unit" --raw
500; kPa
